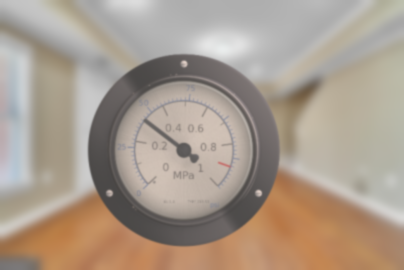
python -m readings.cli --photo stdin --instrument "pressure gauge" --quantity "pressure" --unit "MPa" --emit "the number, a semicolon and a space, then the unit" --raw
0.3; MPa
